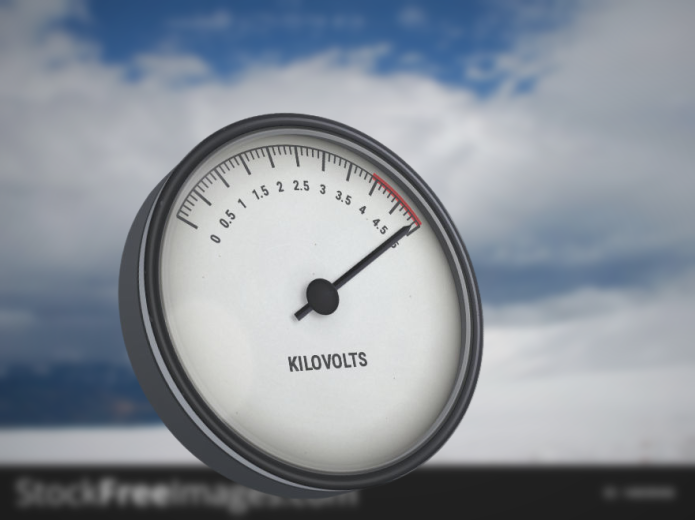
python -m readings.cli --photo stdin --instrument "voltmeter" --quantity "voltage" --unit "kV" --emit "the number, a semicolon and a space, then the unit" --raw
4.9; kV
